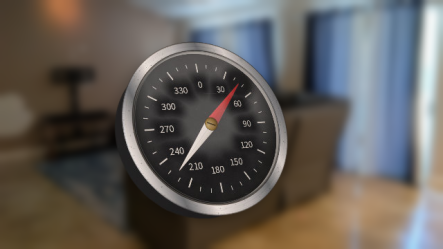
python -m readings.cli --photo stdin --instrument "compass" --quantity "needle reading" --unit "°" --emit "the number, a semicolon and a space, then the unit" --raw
45; °
